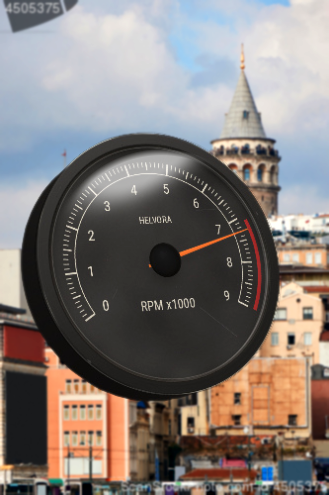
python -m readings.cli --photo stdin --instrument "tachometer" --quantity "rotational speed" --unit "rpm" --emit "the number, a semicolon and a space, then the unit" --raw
7300; rpm
